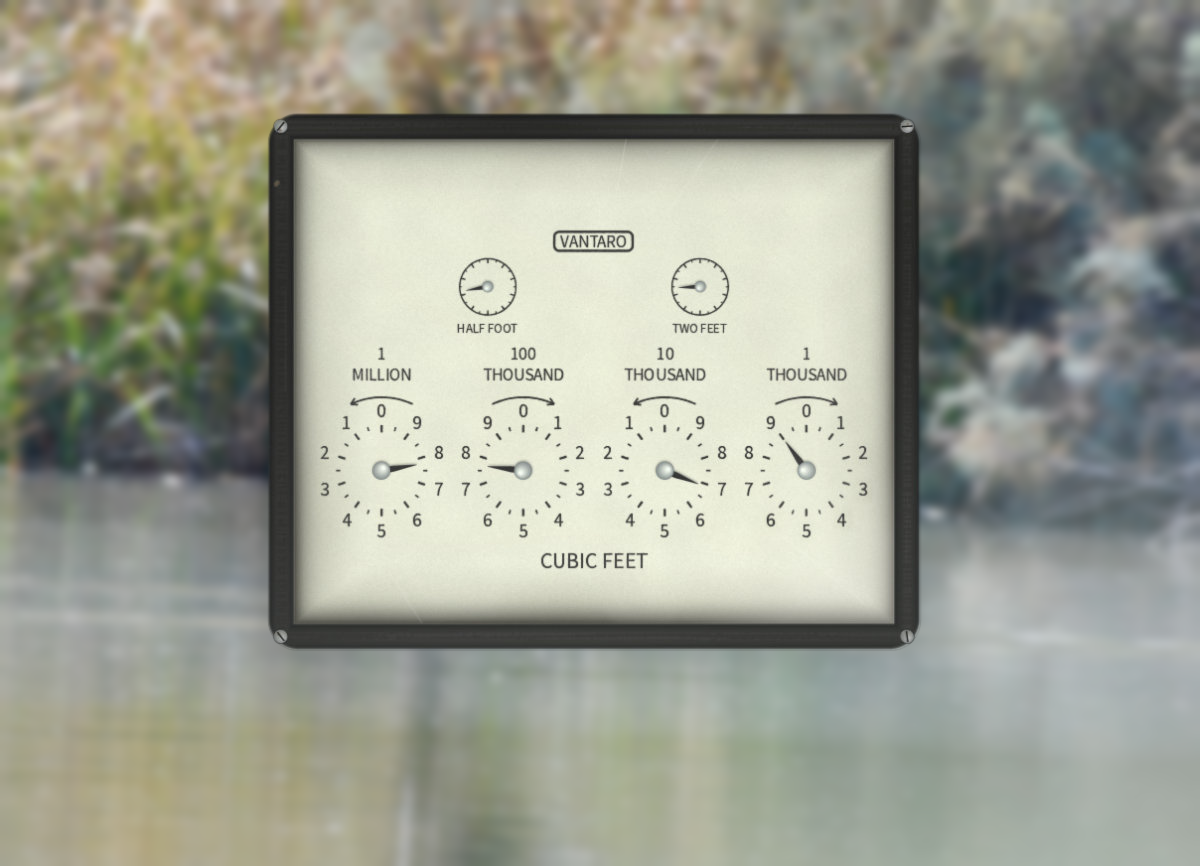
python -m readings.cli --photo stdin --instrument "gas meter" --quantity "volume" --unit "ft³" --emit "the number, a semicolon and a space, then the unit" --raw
776900; ft³
